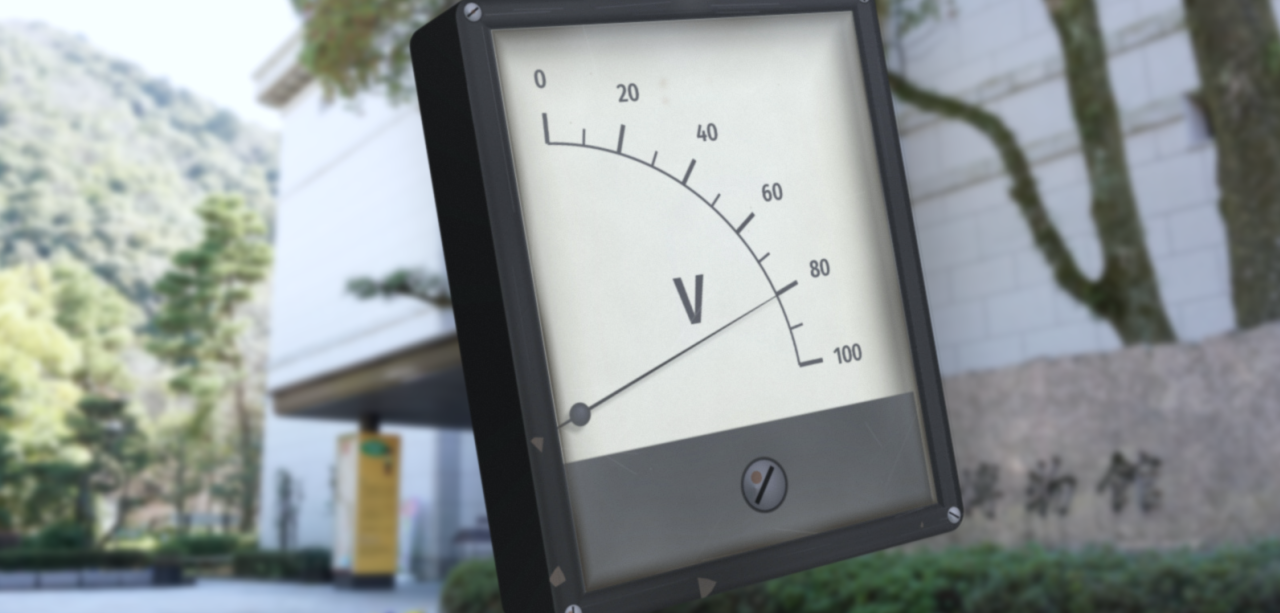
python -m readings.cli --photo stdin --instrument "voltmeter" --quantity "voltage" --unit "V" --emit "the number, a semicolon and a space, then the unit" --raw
80; V
